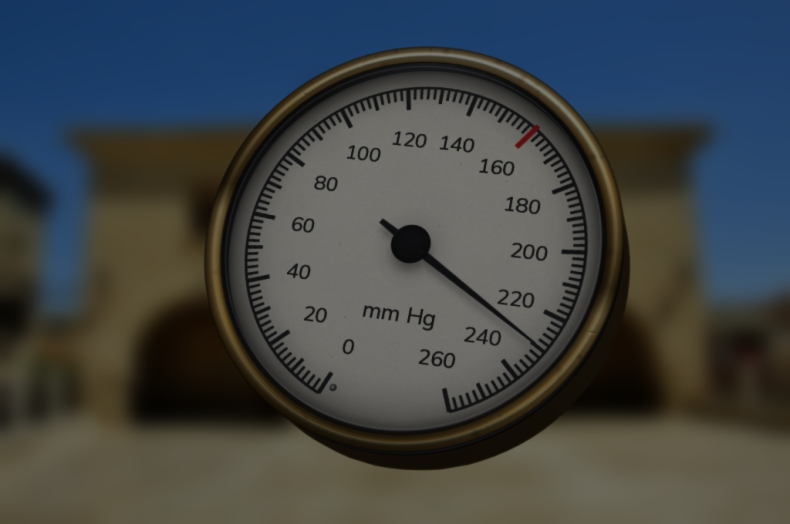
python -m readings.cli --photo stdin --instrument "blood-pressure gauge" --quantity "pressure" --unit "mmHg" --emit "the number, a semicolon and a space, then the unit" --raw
230; mmHg
